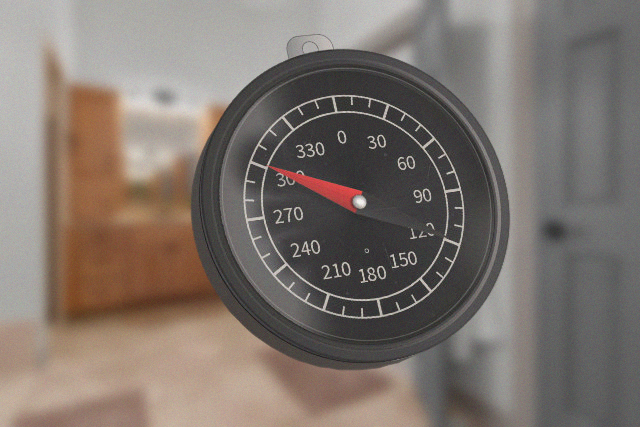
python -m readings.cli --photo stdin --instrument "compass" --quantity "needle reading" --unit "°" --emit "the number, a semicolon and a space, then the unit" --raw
300; °
